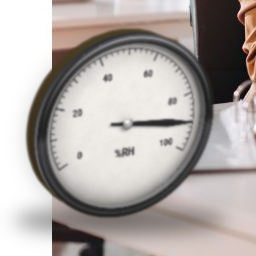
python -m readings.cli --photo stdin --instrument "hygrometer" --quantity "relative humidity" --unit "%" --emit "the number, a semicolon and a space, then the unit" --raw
90; %
